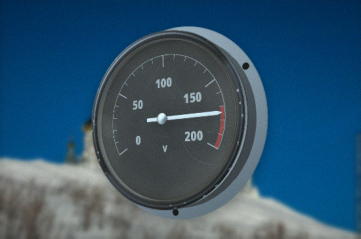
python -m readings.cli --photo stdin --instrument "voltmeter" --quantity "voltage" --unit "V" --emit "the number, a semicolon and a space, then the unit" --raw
175; V
